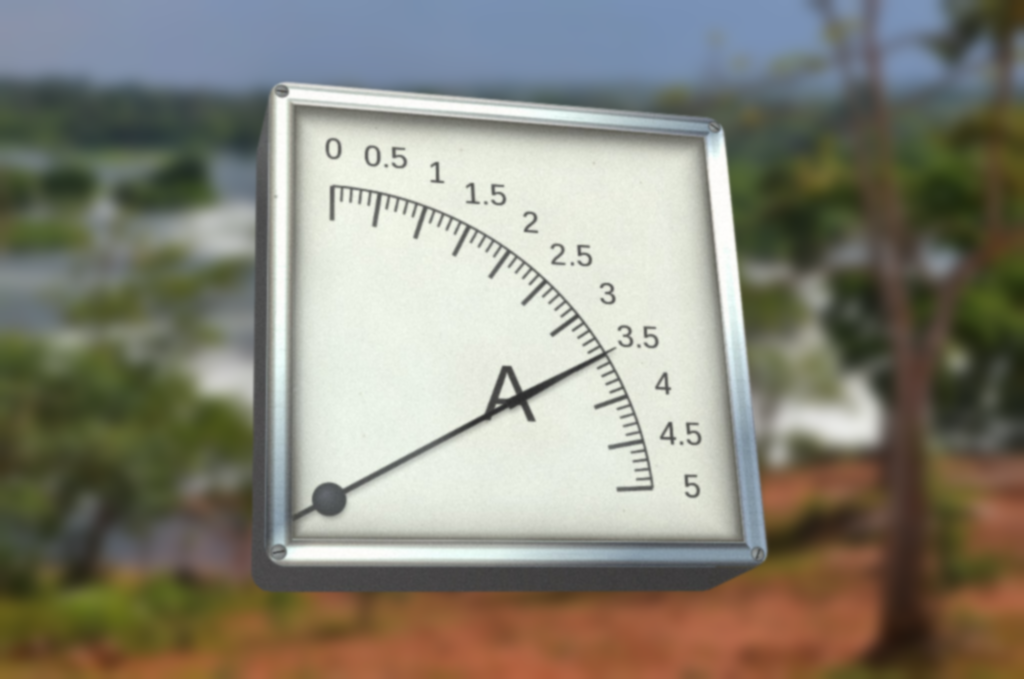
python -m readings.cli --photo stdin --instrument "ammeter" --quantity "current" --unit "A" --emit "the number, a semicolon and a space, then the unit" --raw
3.5; A
